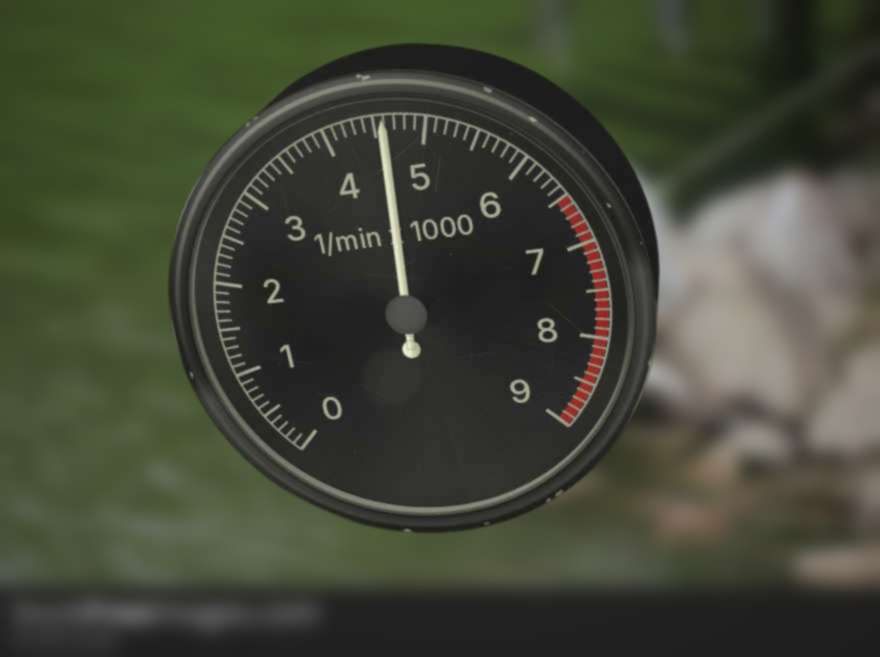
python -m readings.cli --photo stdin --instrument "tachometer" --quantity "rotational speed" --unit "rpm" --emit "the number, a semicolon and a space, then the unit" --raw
4600; rpm
